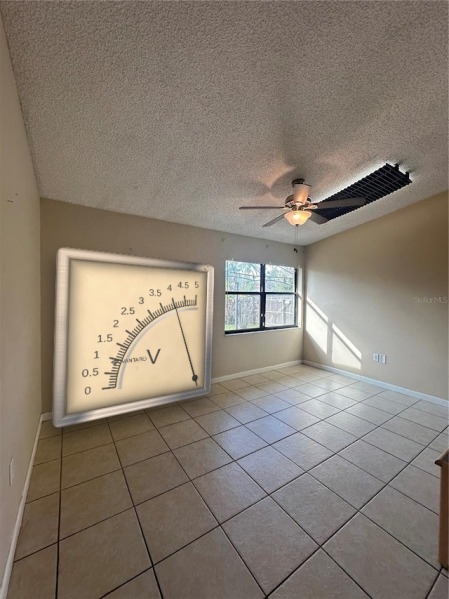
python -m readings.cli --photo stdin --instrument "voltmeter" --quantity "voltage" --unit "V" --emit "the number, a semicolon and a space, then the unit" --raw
4; V
